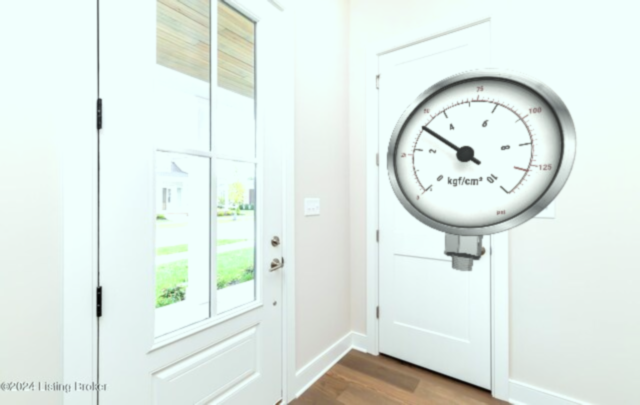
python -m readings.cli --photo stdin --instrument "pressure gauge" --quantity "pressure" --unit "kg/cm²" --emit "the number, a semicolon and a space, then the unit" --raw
3; kg/cm²
